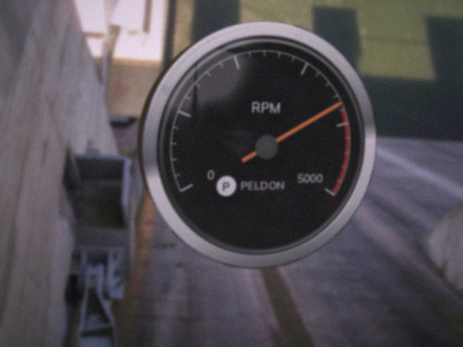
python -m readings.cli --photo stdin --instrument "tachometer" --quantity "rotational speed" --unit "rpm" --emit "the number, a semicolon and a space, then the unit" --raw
3700; rpm
